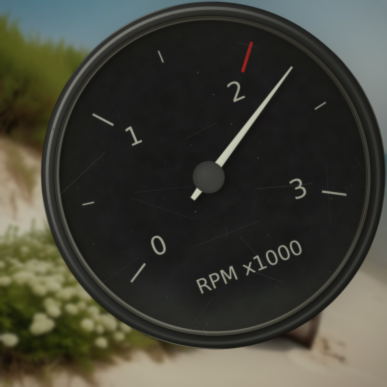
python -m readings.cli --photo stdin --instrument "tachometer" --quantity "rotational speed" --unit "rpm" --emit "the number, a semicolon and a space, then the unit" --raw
2250; rpm
